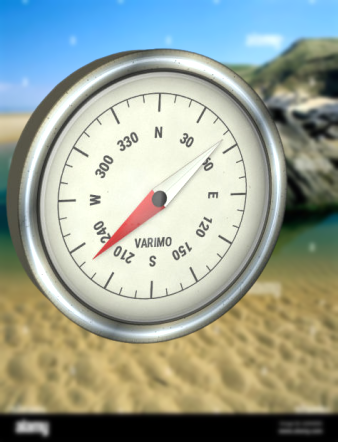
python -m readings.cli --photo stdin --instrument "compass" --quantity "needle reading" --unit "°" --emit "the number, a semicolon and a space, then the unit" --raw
230; °
